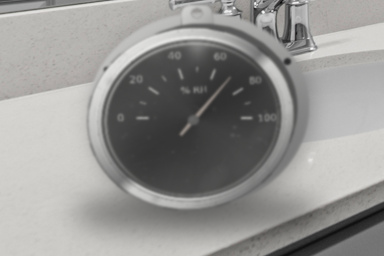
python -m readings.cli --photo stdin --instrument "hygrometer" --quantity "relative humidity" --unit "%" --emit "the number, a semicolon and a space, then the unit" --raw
70; %
